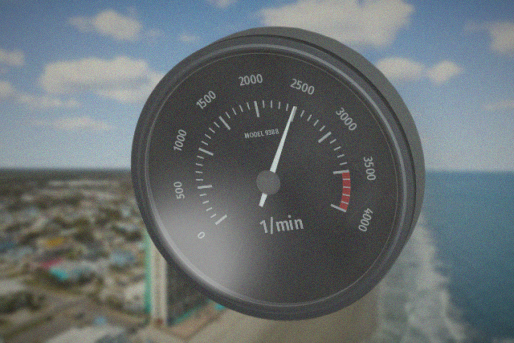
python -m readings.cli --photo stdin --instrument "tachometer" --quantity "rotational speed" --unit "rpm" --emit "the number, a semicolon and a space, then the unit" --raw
2500; rpm
